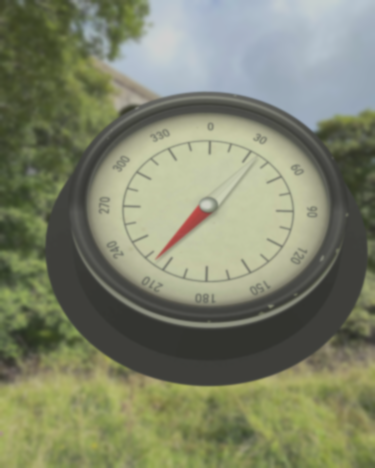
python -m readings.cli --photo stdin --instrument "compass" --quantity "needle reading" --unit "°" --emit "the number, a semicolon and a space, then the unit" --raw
217.5; °
